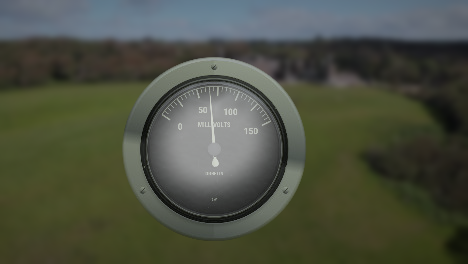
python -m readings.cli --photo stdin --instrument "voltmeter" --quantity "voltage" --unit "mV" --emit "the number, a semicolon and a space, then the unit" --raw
65; mV
